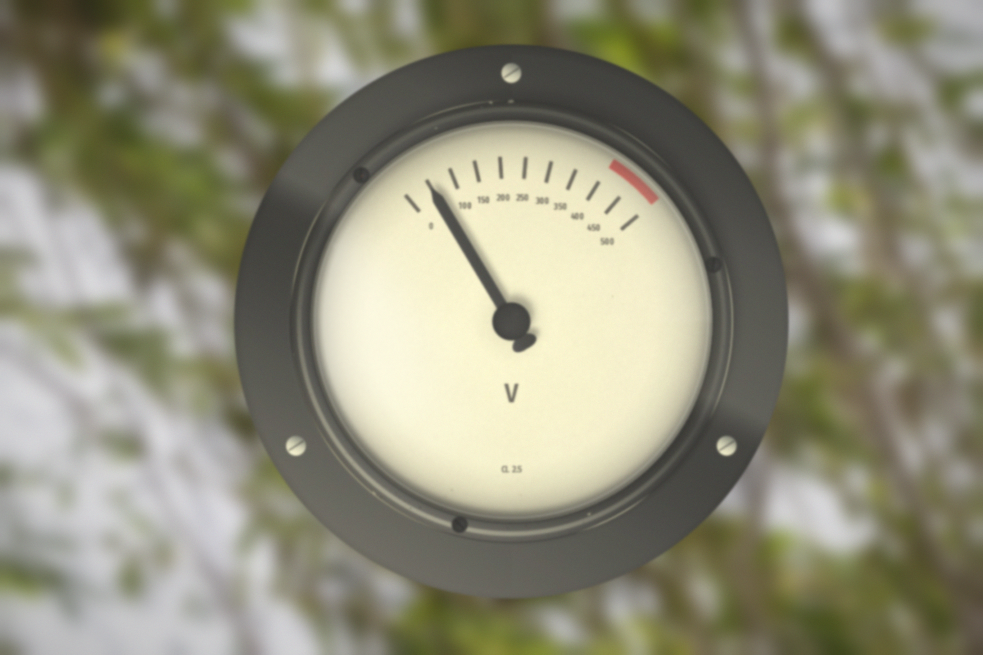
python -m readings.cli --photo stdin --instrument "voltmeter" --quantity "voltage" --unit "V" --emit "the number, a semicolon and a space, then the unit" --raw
50; V
